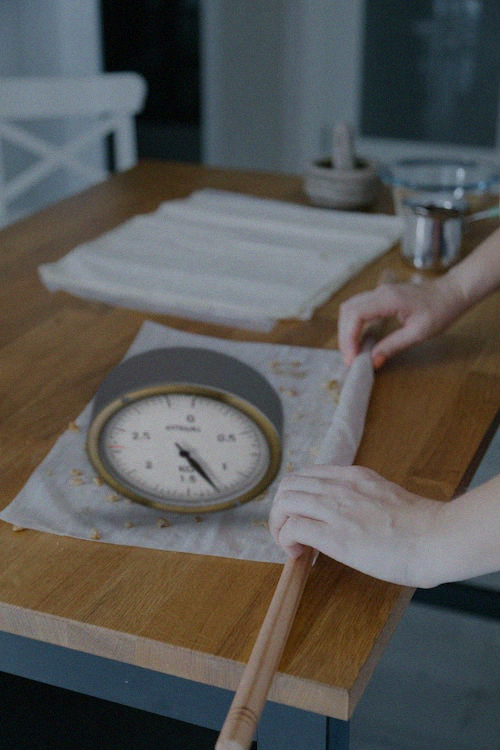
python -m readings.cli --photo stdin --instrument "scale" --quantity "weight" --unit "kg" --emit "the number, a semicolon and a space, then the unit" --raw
1.25; kg
